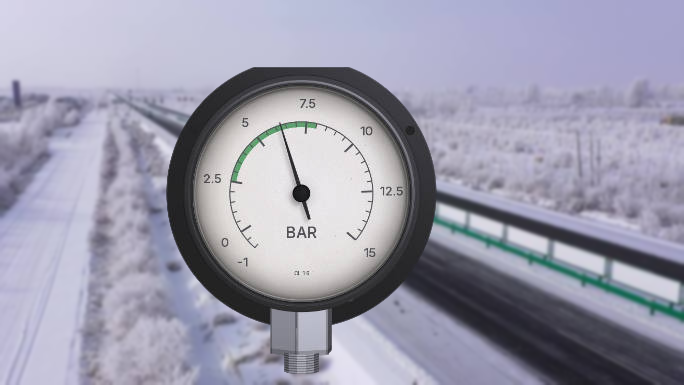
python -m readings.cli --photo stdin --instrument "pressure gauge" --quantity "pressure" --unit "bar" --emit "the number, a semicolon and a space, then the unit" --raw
6.25; bar
